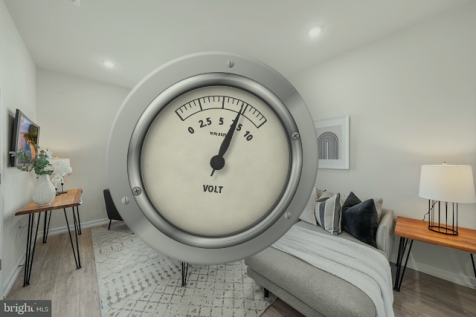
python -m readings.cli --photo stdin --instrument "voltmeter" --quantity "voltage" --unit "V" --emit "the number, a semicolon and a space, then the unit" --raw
7; V
